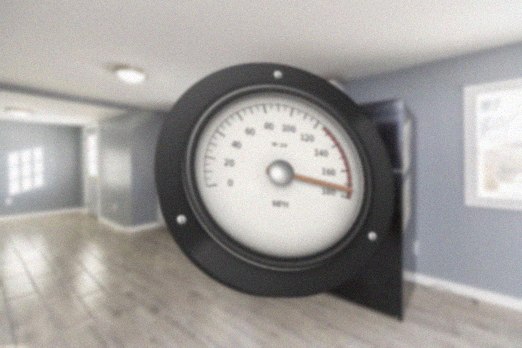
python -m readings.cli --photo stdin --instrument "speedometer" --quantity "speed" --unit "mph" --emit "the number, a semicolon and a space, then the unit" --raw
175; mph
